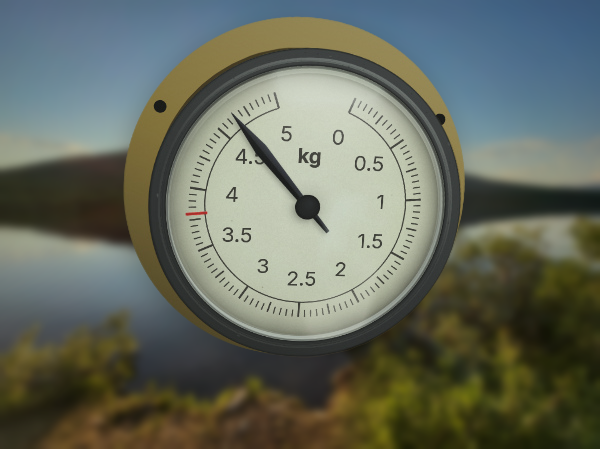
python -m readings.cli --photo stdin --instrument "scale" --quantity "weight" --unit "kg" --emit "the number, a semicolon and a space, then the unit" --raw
4.65; kg
